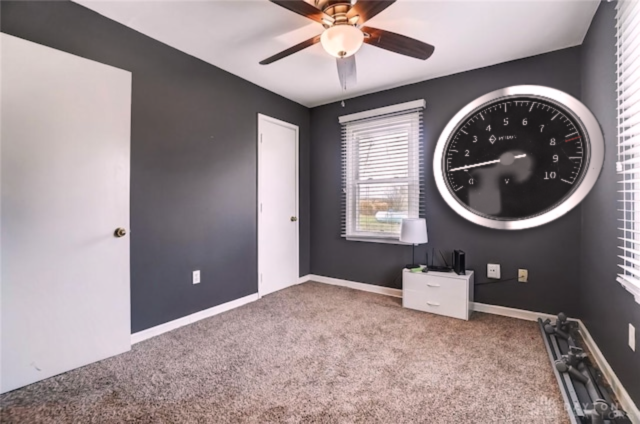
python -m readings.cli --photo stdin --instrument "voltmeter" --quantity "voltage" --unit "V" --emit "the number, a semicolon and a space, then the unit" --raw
1; V
